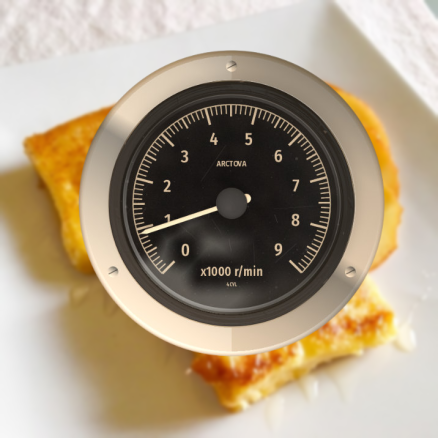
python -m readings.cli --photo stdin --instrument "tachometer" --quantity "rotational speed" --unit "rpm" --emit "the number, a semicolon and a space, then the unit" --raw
900; rpm
